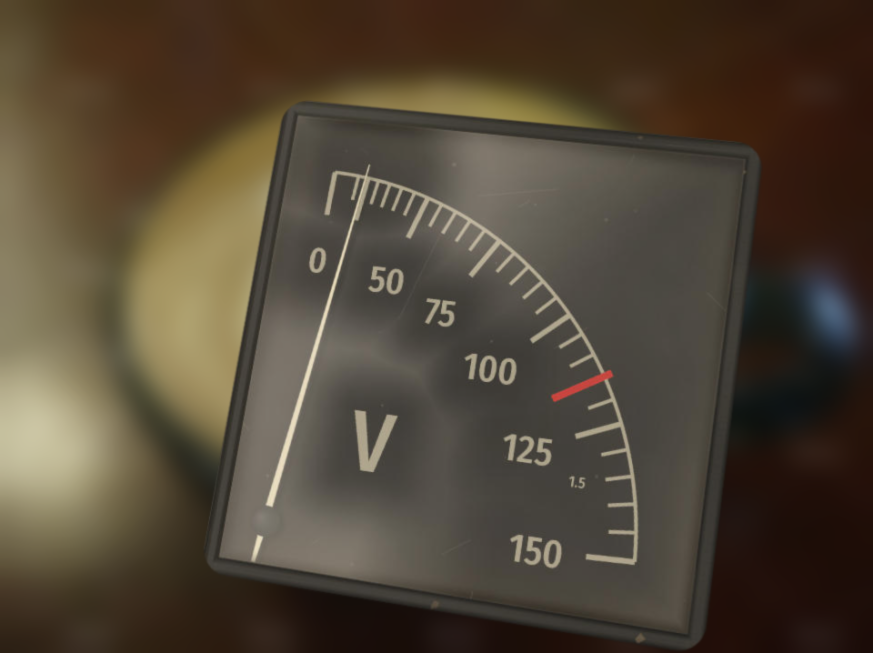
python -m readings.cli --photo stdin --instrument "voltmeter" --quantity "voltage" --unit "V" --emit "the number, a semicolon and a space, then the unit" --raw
25; V
